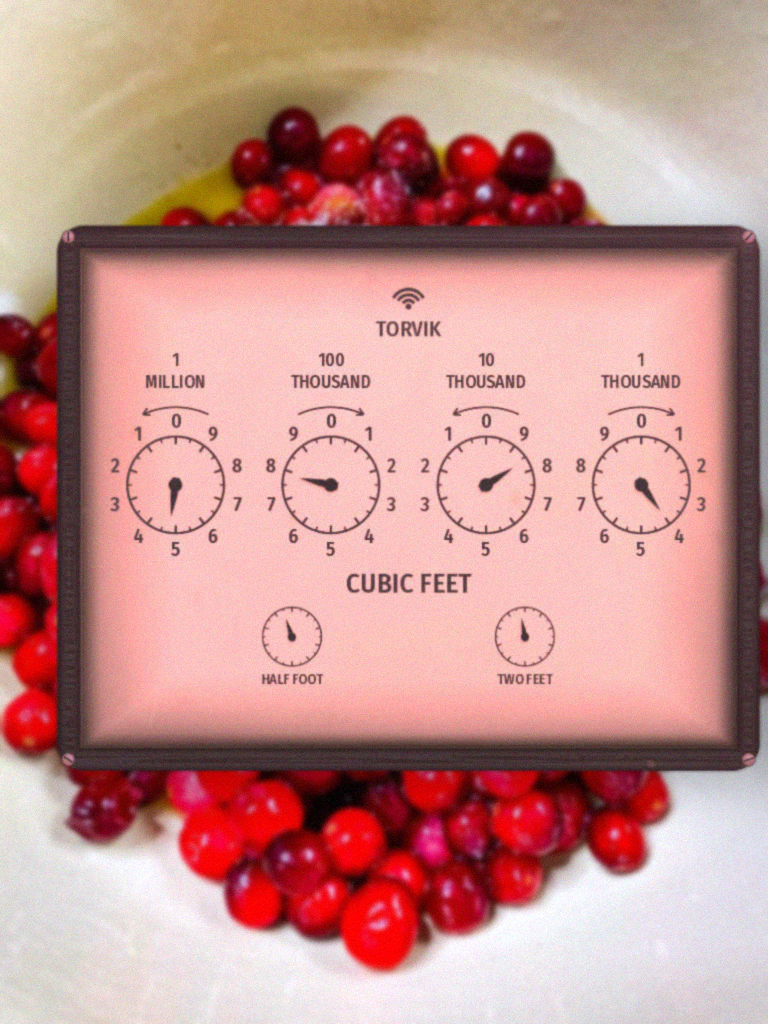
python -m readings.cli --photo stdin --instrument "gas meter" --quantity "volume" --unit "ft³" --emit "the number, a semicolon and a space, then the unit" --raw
478400; ft³
